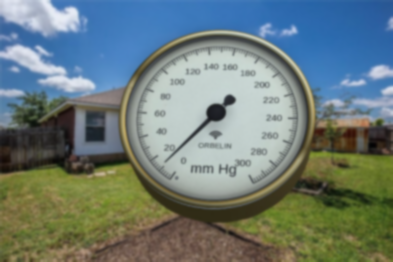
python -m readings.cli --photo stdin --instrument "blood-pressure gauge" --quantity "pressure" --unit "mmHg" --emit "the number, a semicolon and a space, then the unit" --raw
10; mmHg
